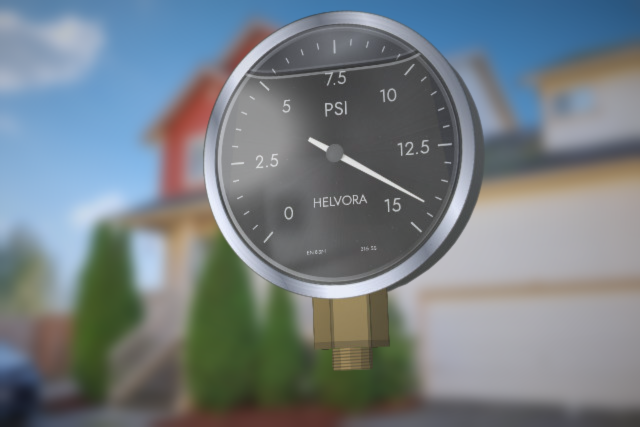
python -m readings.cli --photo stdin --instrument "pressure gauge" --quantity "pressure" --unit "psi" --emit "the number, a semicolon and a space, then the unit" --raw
14.25; psi
